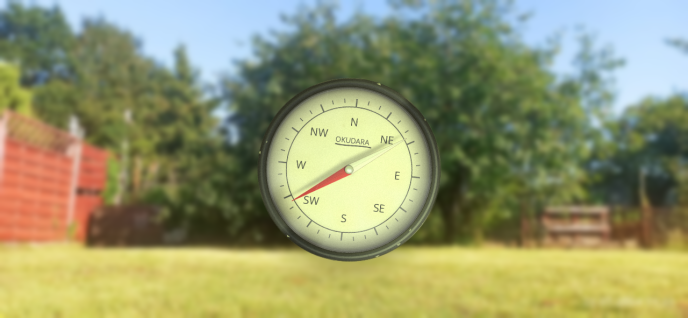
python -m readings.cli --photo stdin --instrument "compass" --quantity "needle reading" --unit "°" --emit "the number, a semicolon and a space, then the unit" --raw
235; °
